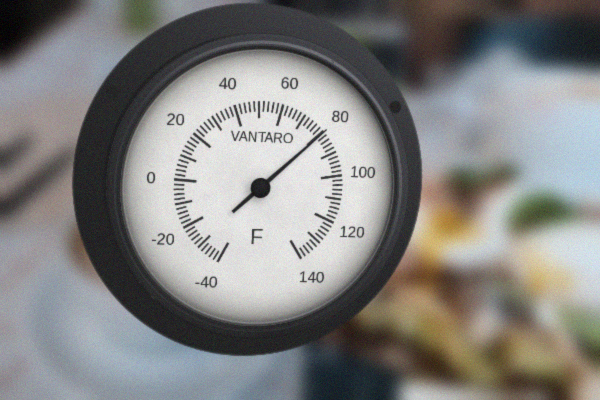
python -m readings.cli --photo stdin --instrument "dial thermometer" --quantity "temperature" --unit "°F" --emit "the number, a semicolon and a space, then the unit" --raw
80; °F
